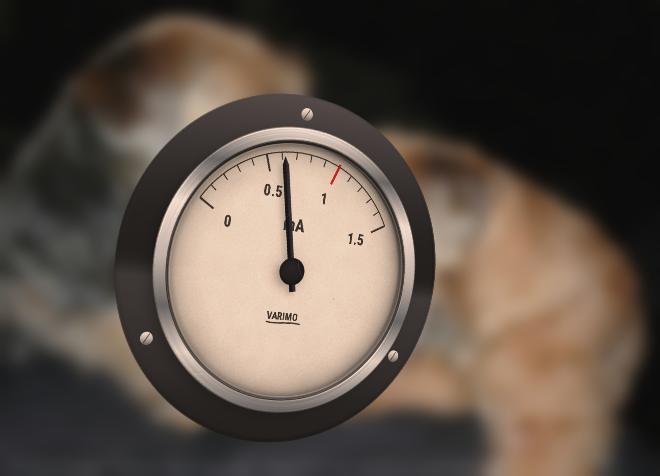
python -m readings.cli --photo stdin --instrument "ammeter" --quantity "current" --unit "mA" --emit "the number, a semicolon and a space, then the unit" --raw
0.6; mA
